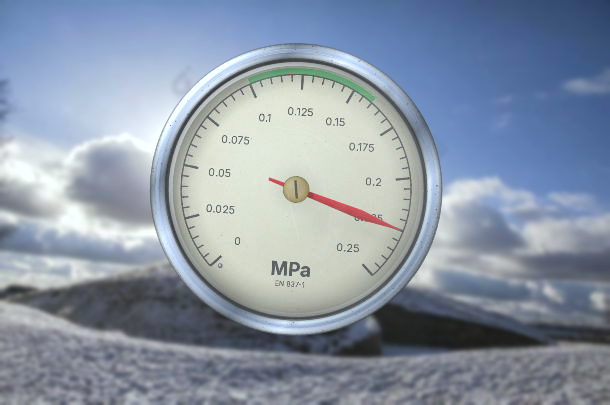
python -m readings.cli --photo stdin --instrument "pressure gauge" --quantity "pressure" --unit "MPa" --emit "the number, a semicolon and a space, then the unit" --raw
0.225; MPa
